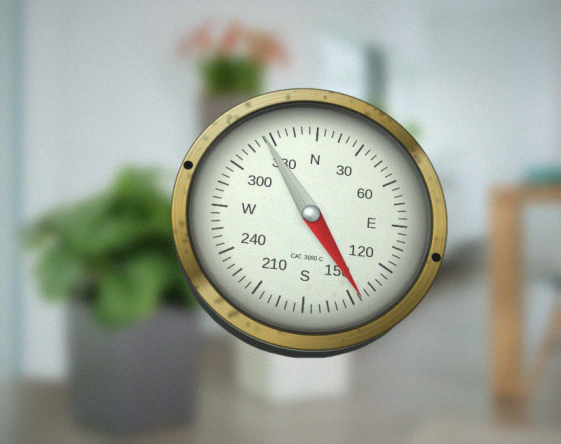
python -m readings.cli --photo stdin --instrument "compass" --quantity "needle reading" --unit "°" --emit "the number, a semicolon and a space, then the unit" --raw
145; °
